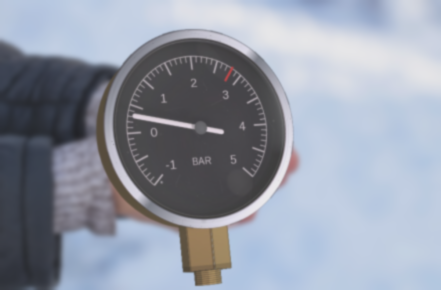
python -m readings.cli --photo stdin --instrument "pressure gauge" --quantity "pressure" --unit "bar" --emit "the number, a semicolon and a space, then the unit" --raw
0.3; bar
